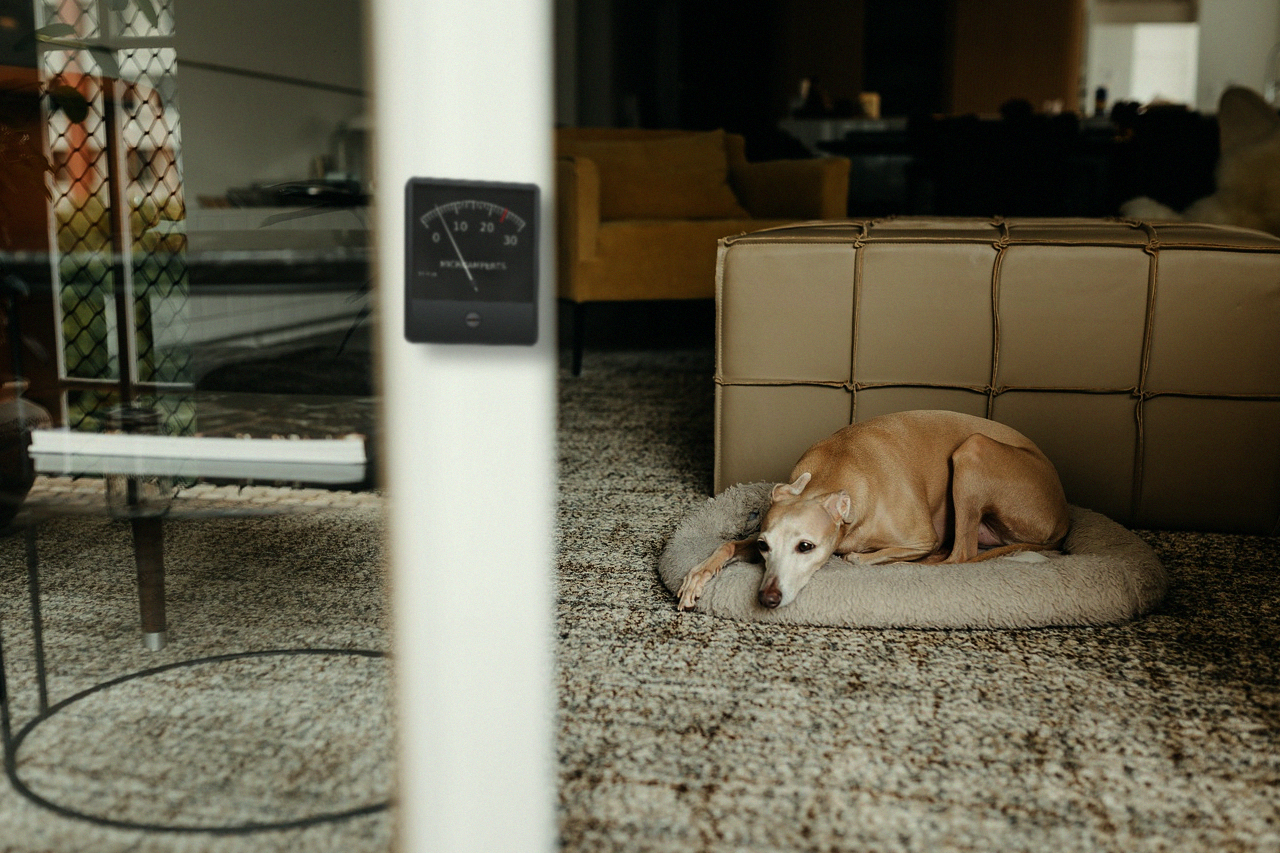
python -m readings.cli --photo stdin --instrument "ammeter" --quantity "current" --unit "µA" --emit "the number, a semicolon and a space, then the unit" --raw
5; µA
